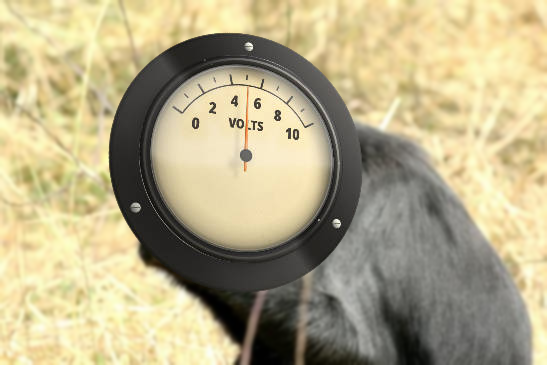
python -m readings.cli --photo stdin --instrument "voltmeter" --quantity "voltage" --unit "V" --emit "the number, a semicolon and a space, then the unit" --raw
5; V
